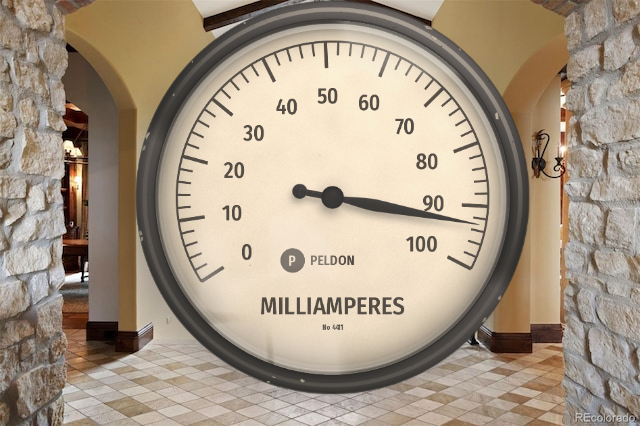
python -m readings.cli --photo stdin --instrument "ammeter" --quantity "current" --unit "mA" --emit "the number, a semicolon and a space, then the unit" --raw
93; mA
